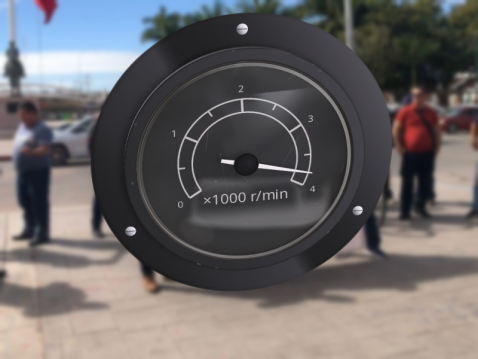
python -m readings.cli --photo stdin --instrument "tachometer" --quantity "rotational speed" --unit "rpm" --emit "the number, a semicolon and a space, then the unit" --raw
3750; rpm
